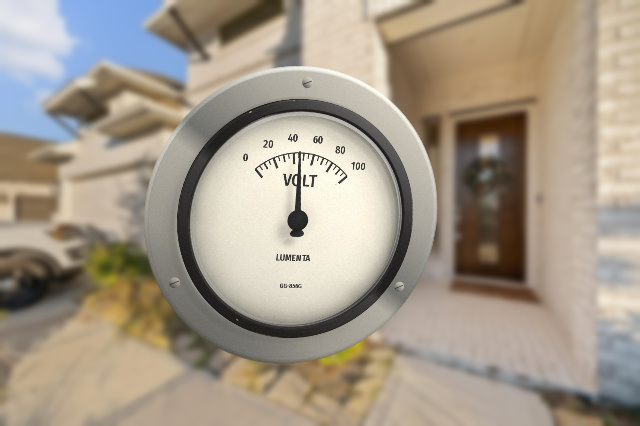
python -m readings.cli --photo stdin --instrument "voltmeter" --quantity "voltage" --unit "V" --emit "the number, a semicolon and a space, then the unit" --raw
45; V
